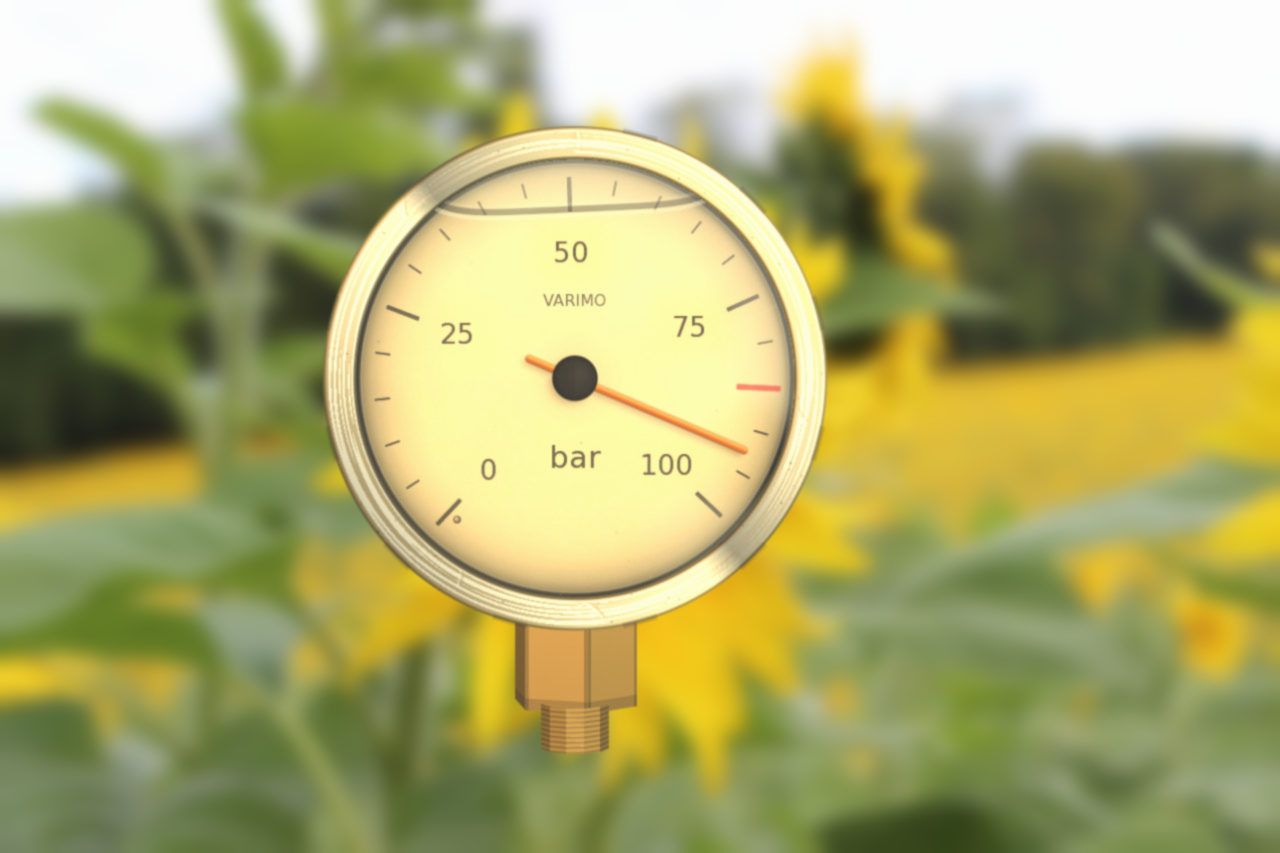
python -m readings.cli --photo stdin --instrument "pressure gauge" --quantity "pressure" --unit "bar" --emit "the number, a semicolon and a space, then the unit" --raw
92.5; bar
